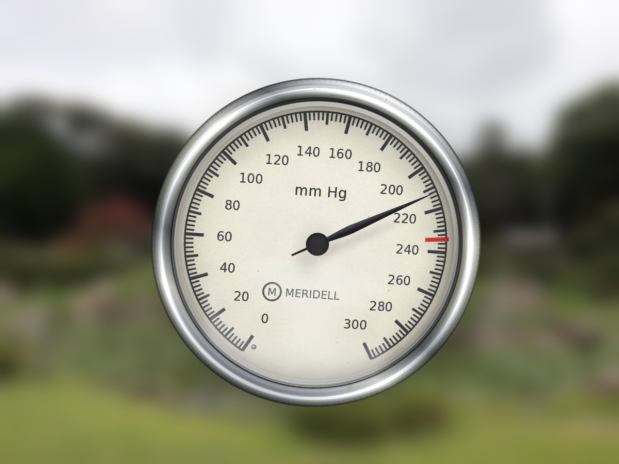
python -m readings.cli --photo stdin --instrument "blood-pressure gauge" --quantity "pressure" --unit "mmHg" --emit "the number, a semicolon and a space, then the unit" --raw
212; mmHg
